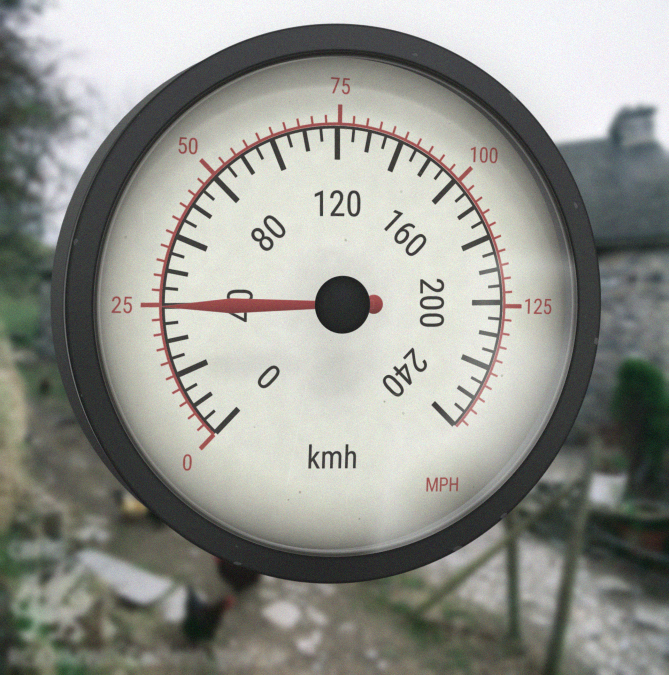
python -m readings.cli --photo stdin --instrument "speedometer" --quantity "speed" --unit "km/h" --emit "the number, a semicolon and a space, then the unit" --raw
40; km/h
